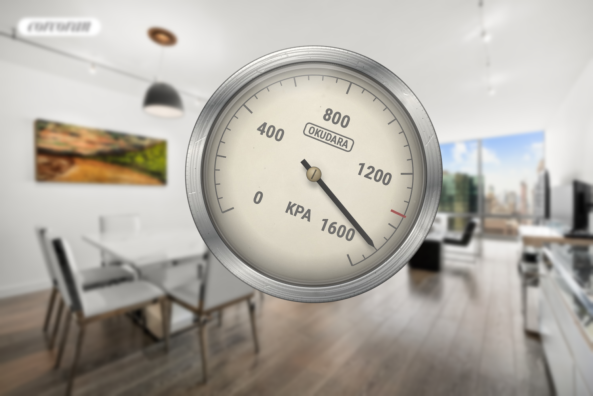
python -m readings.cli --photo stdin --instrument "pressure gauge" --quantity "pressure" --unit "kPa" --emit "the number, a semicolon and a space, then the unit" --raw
1500; kPa
